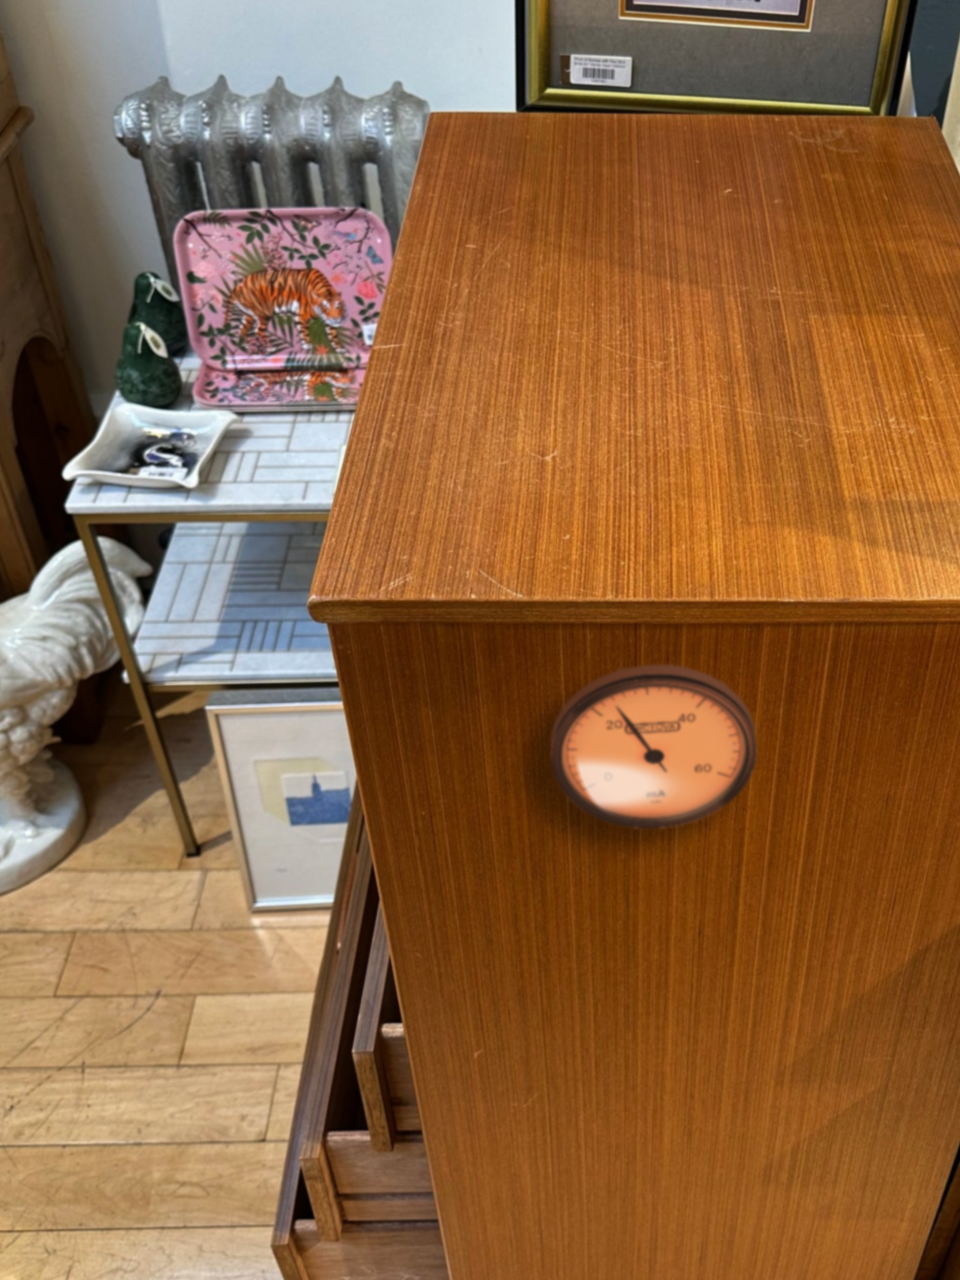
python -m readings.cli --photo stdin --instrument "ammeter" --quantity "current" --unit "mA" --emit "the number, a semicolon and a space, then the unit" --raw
24; mA
